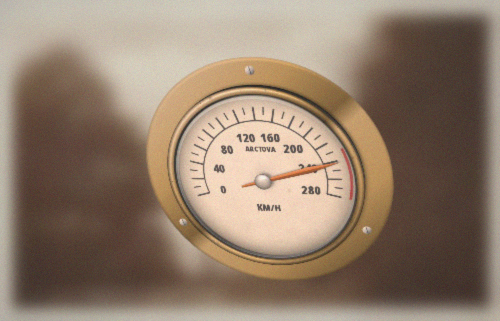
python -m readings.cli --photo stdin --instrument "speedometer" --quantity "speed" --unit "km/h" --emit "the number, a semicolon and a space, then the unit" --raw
240; km/h
